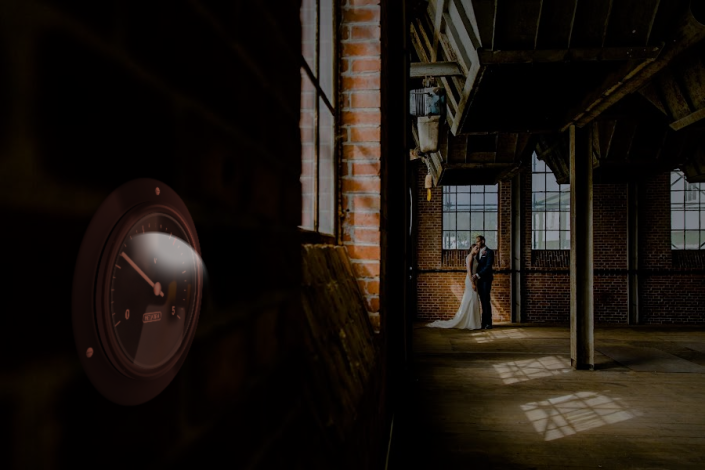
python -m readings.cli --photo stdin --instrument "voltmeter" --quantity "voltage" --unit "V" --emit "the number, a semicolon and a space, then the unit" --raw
1.2; V
